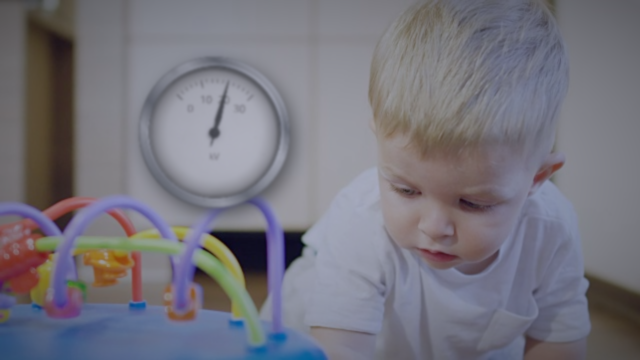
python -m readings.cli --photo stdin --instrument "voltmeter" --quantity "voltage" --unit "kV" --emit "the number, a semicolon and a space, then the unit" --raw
20; kV
